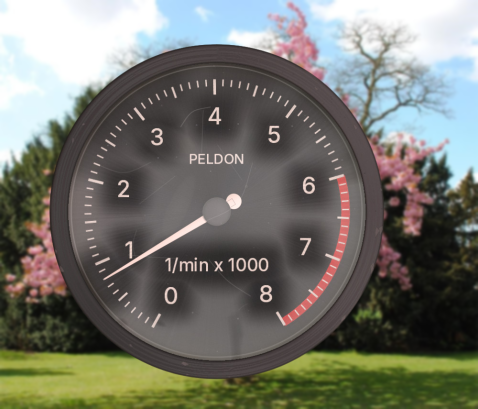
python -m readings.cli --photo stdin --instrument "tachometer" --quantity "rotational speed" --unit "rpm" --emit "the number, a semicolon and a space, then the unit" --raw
800; rpm
